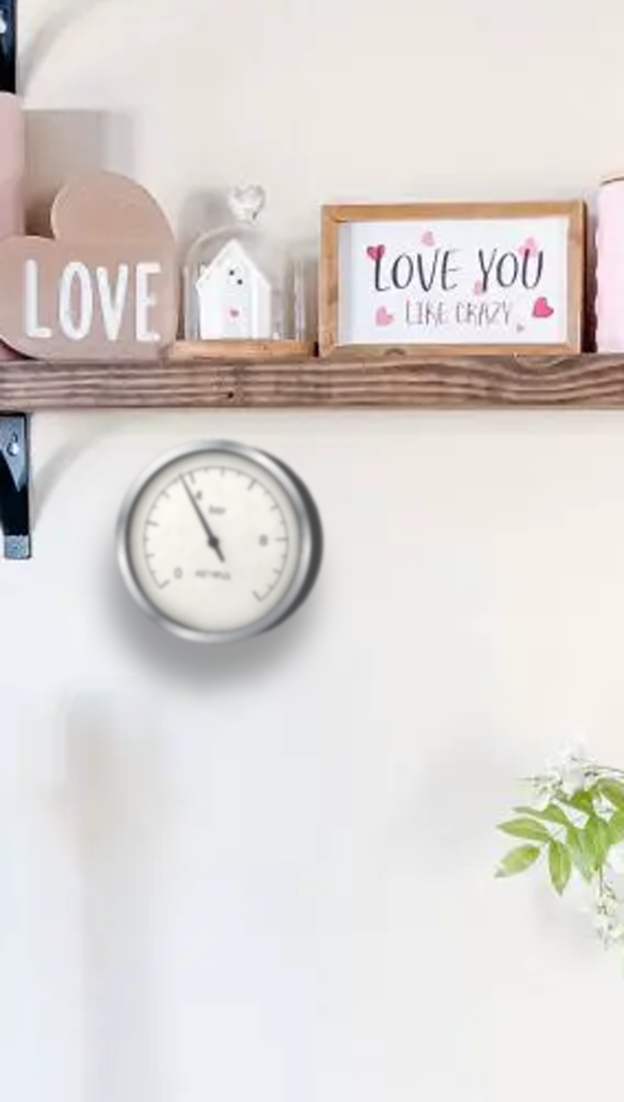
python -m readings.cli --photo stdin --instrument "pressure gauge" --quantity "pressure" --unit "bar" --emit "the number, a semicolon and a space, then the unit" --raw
3.75; bar
